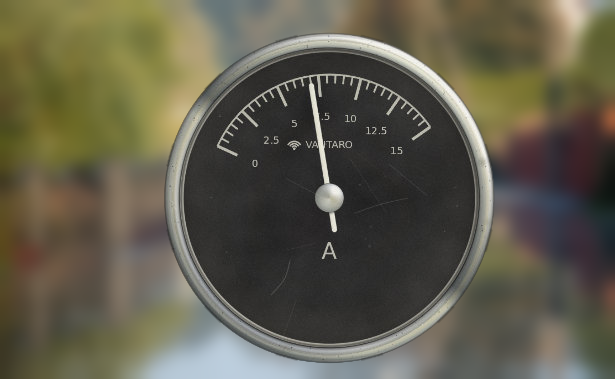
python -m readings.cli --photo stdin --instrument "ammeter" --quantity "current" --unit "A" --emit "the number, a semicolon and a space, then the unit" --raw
7; A
